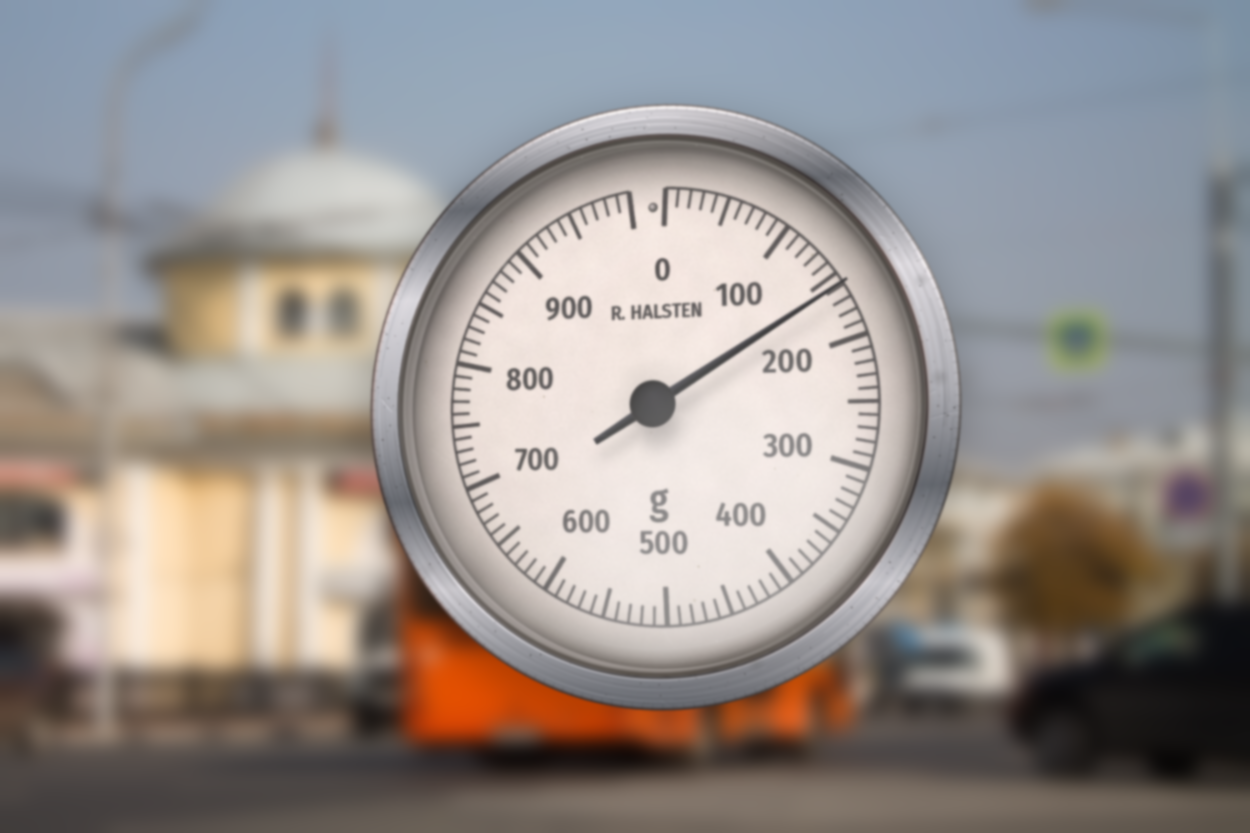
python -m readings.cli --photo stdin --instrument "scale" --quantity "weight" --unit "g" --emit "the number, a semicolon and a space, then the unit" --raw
160; g
